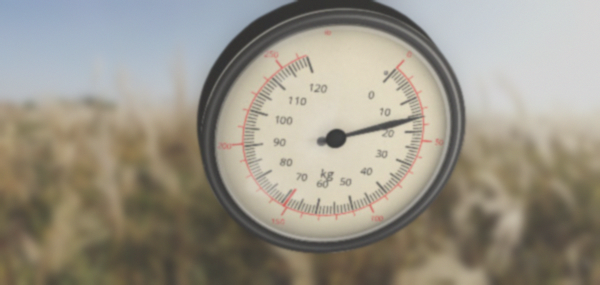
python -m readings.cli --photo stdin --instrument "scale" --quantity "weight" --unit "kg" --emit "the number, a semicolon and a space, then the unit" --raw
15; kg
